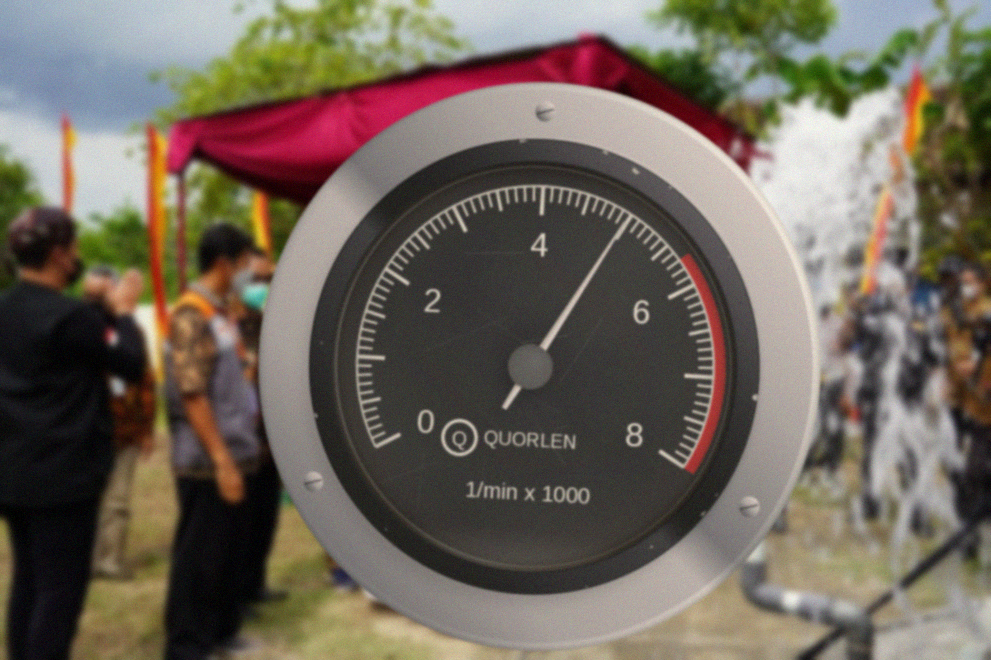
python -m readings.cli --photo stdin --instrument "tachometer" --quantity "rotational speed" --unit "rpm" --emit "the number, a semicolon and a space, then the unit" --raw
5000; rpm
